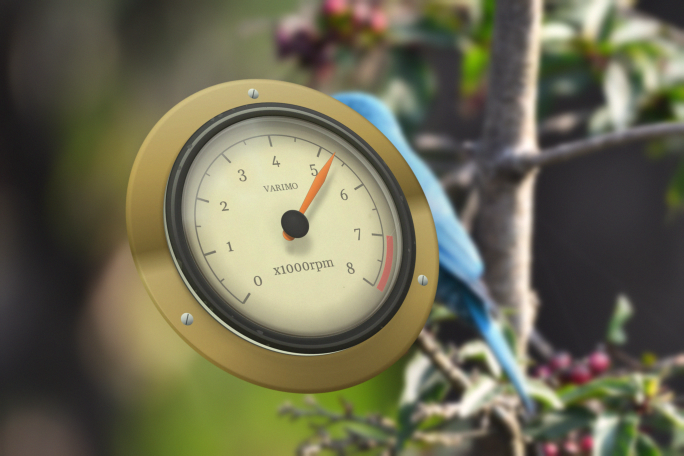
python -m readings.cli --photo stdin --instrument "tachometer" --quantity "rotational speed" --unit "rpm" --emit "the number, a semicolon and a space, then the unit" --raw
5250; rpm
